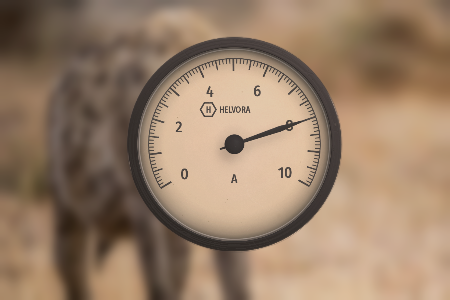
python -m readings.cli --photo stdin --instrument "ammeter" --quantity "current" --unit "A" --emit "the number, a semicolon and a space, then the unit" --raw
8; A
